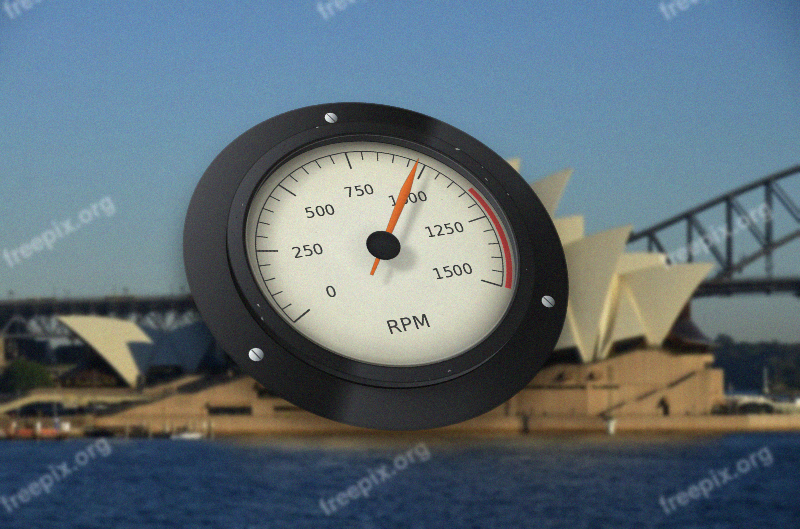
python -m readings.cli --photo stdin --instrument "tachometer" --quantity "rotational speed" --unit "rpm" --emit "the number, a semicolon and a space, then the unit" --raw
975; rpm
